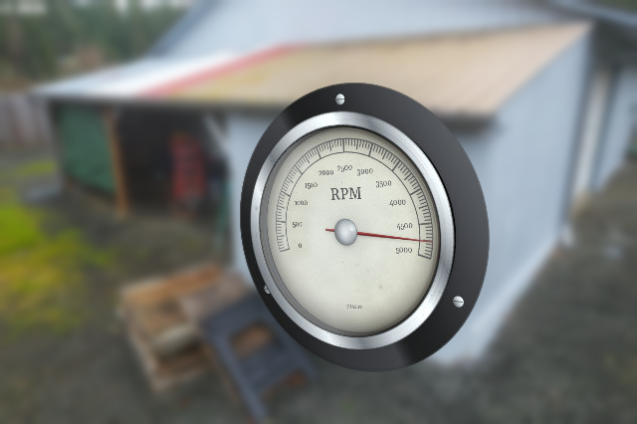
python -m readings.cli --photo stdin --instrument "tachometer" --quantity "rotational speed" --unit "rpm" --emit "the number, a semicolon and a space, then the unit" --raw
4750; rpm
